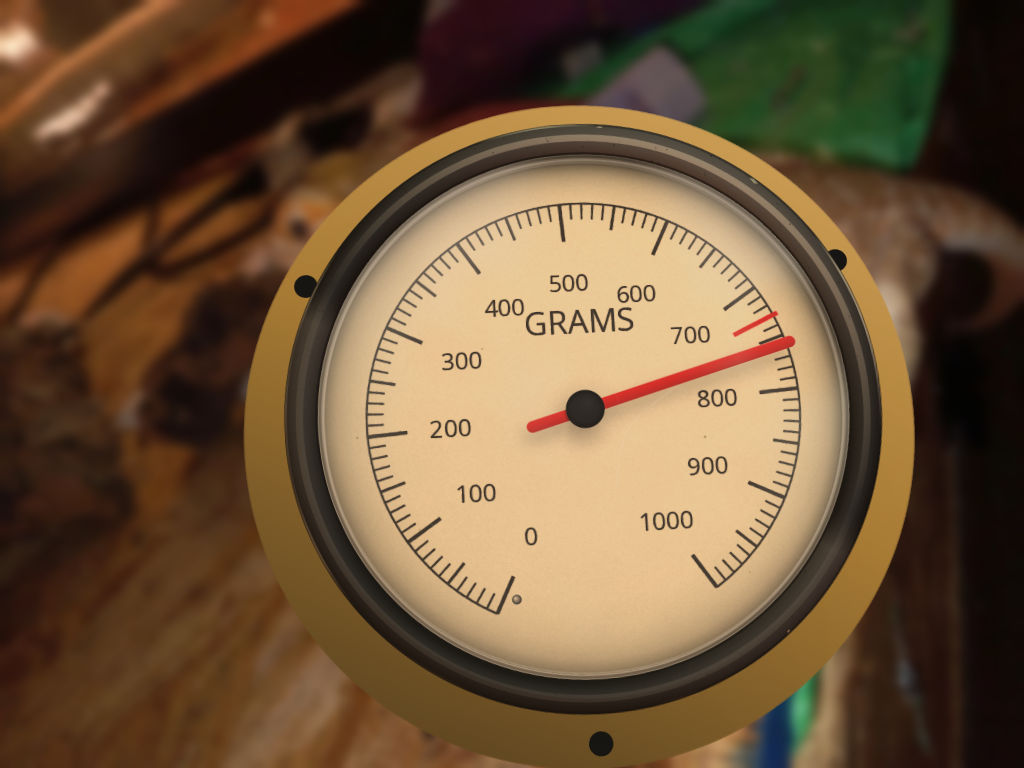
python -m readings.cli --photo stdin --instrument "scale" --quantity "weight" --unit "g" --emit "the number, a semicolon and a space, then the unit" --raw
760; g
